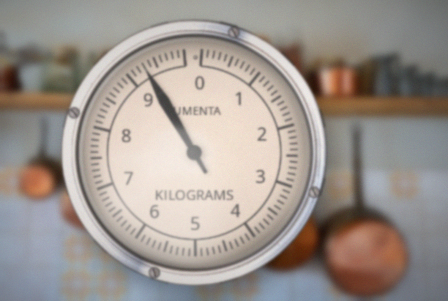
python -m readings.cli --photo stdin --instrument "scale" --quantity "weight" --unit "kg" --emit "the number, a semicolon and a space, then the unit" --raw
9.3; kg
